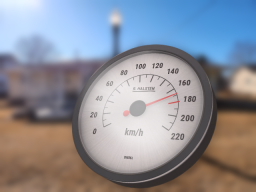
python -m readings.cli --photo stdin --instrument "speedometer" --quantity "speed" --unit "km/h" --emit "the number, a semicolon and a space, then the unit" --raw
170; km/h
